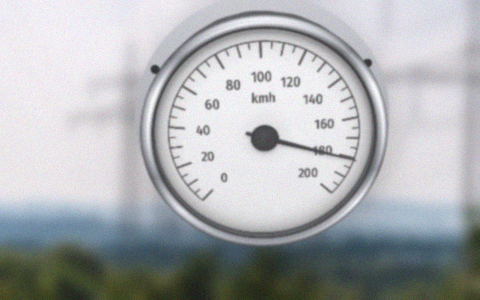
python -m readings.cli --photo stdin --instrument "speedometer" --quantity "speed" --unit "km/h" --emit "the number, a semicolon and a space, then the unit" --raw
180; km/h
